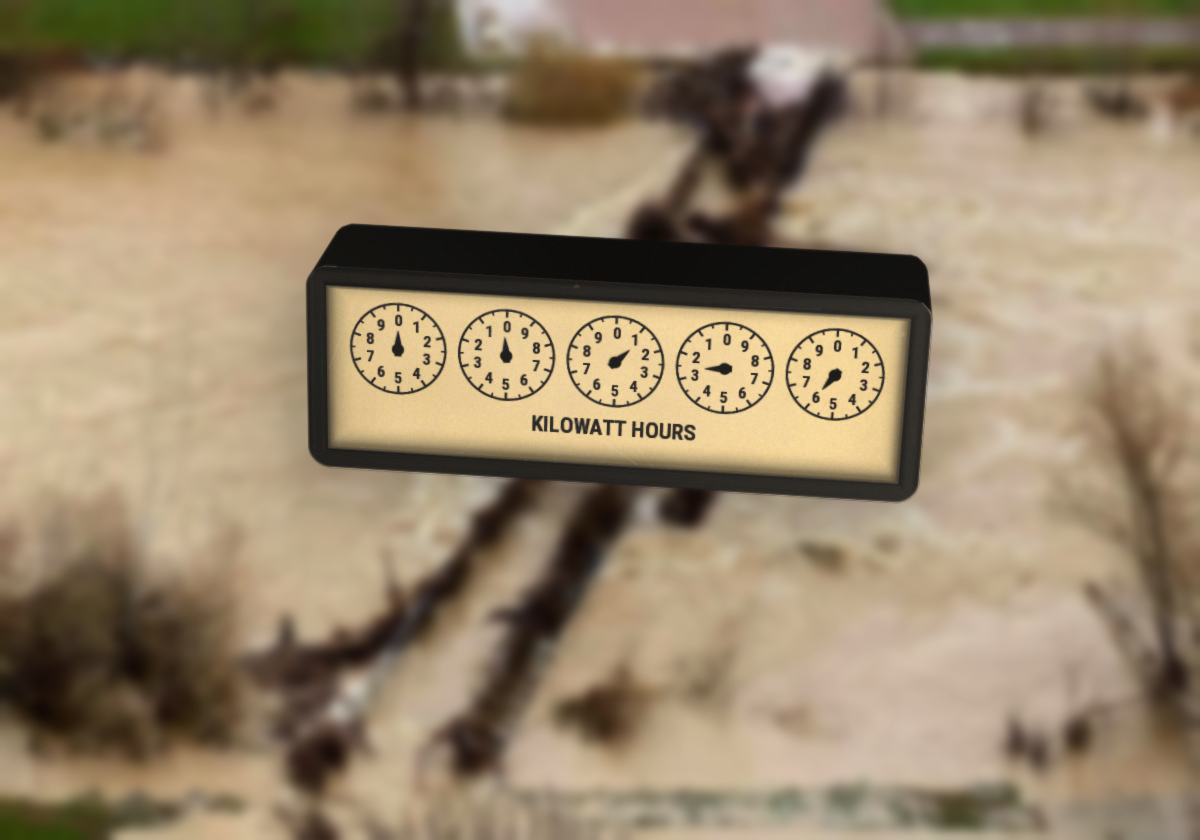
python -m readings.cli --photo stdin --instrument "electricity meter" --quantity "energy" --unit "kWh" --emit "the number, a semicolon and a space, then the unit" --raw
126; kWh
